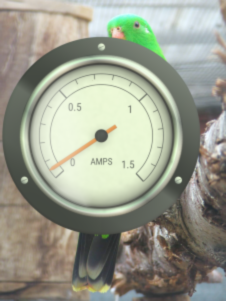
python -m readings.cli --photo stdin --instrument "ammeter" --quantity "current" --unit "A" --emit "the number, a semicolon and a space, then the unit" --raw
0.05; A
